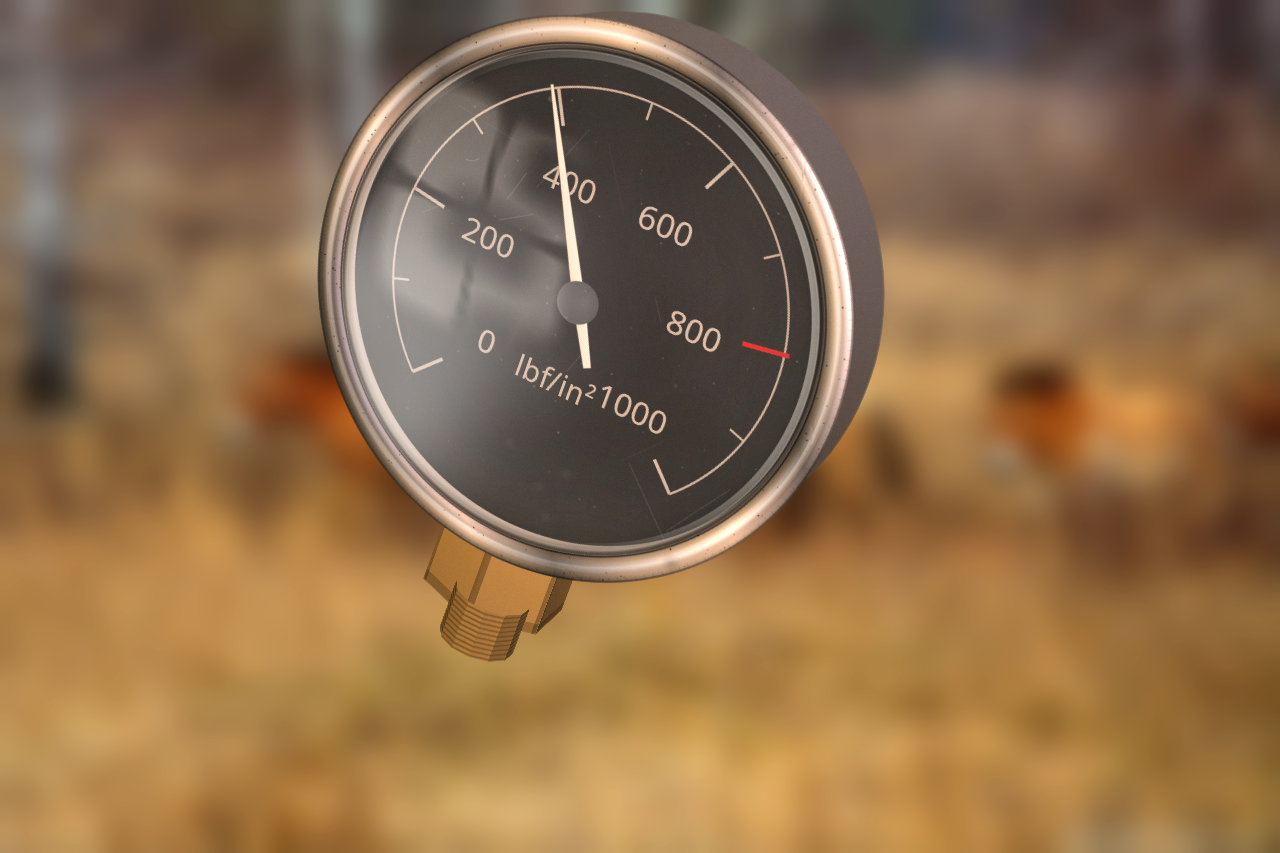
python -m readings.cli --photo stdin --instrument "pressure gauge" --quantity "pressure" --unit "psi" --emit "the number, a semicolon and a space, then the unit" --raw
400; psi
